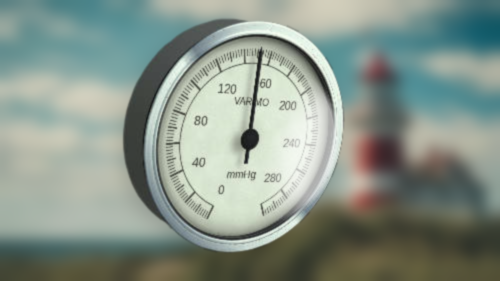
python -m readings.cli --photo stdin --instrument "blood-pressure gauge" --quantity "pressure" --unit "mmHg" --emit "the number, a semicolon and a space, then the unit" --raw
150; mmHg
